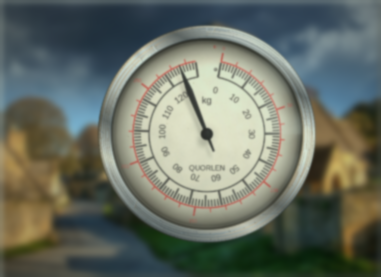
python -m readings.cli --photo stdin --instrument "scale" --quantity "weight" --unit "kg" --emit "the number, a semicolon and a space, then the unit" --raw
125; kg
